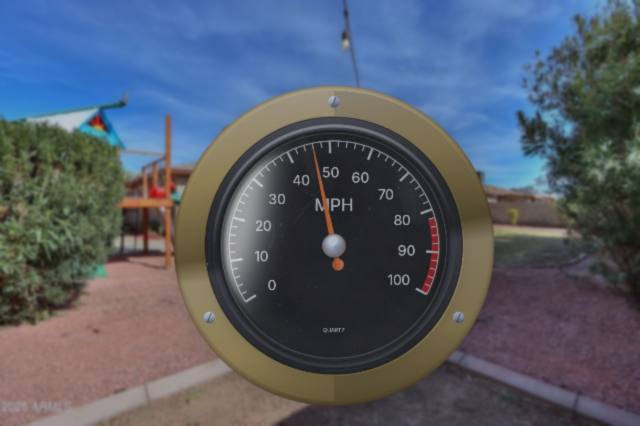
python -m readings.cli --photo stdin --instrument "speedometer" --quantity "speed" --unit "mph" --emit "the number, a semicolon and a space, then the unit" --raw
46; mph
